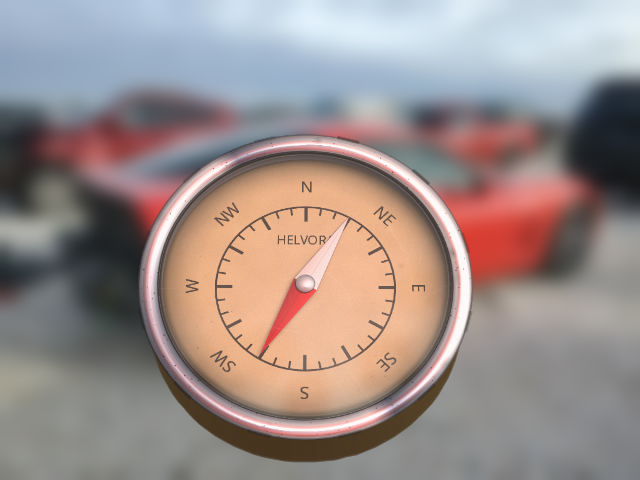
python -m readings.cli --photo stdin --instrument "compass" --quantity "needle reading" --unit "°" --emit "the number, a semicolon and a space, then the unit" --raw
210; °
